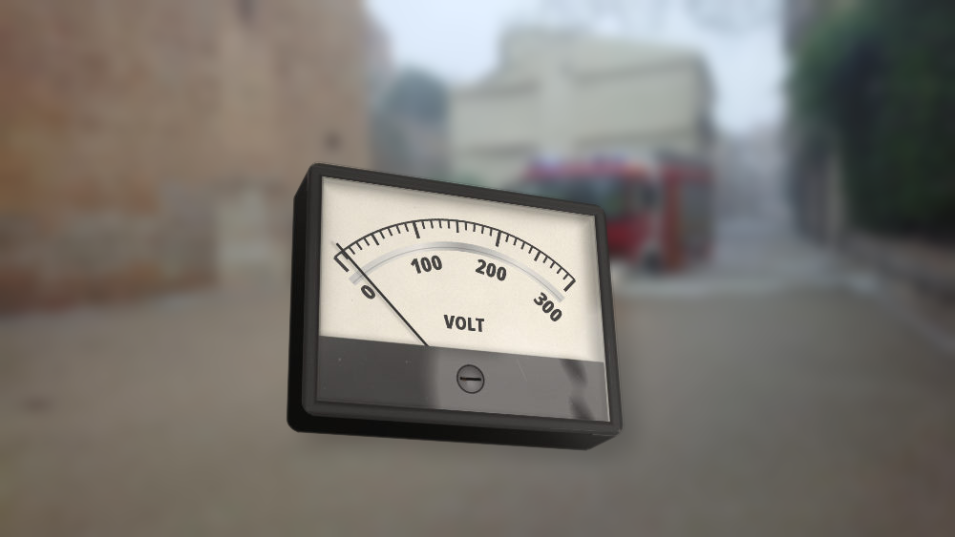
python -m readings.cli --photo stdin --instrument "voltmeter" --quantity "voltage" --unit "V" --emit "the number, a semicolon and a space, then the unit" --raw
10; V
